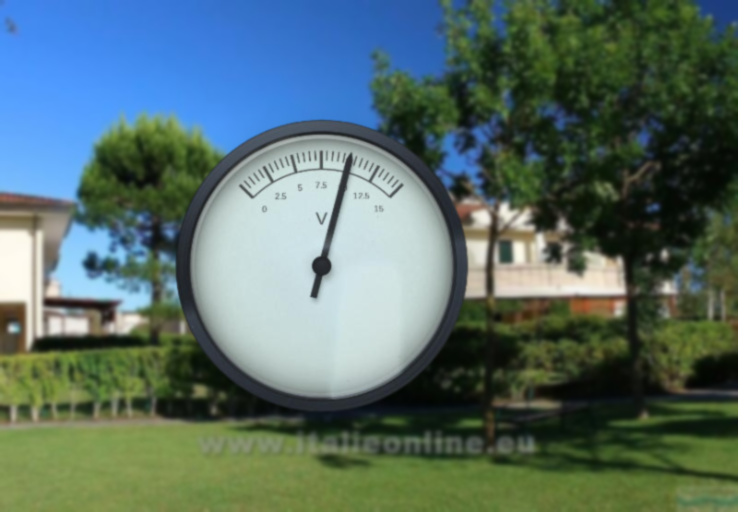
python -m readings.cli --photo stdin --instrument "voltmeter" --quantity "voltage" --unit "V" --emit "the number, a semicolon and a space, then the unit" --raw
10; V
